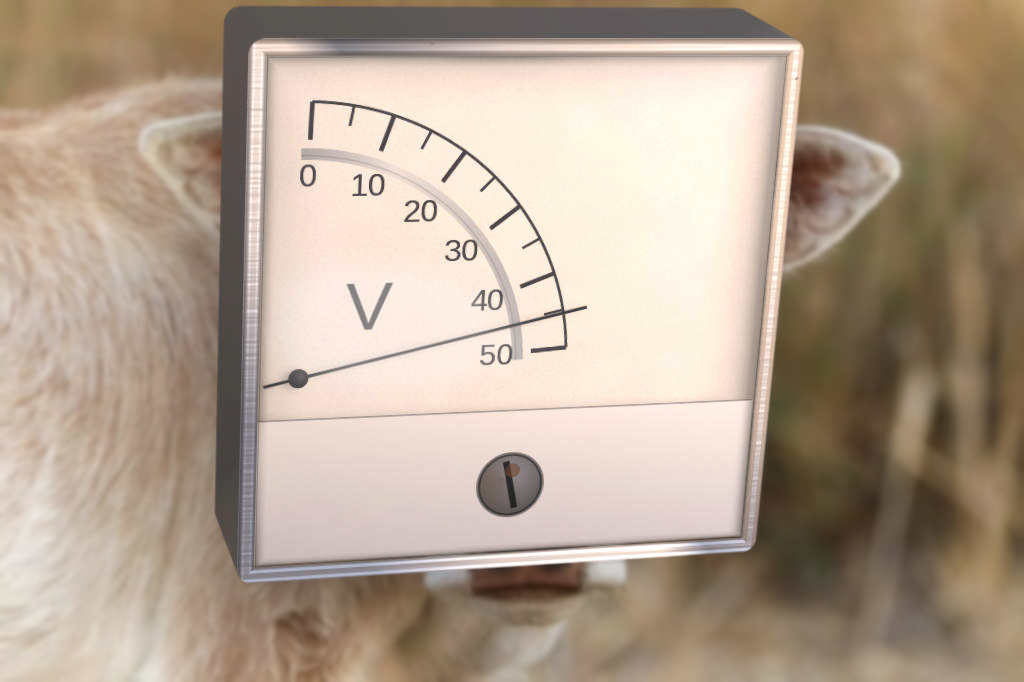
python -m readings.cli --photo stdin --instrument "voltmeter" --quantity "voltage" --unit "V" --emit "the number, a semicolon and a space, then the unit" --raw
45; V
